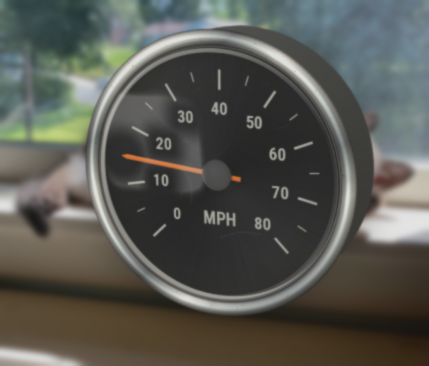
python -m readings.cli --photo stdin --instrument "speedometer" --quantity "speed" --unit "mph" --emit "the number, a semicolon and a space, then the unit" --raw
15; mph
